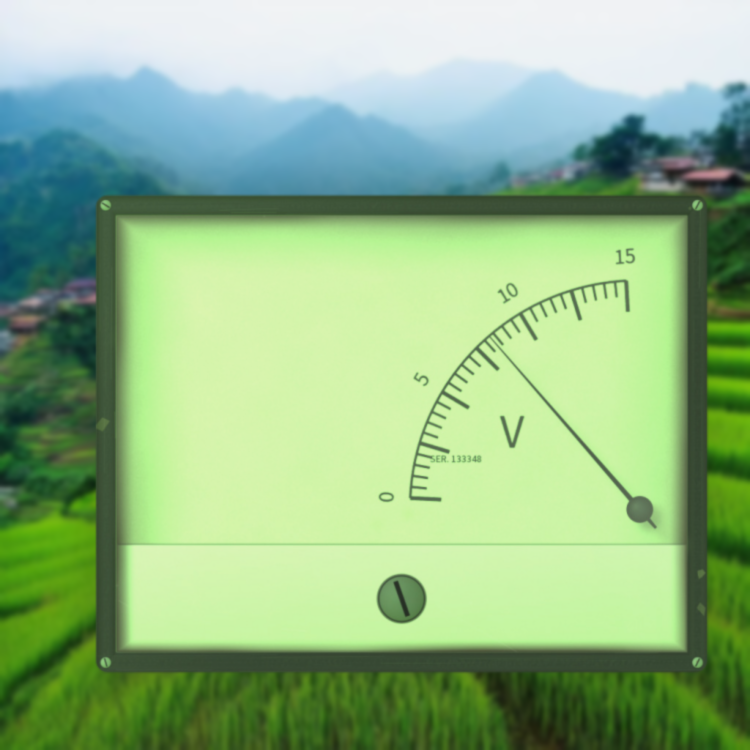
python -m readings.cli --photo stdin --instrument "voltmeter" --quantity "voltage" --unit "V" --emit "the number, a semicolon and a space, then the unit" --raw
8.25; V
